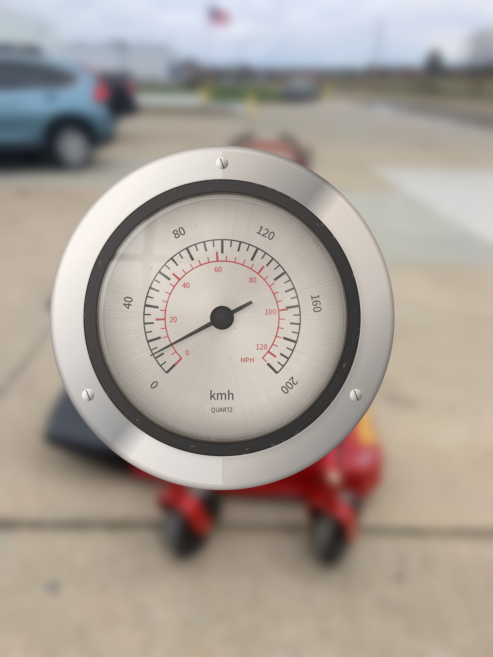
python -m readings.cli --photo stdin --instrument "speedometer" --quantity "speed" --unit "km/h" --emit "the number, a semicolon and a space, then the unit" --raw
12.5; km/h
